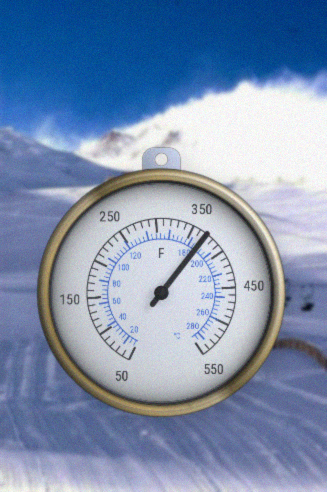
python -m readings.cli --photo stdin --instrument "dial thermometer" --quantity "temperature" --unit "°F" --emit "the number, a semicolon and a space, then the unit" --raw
370; °F
